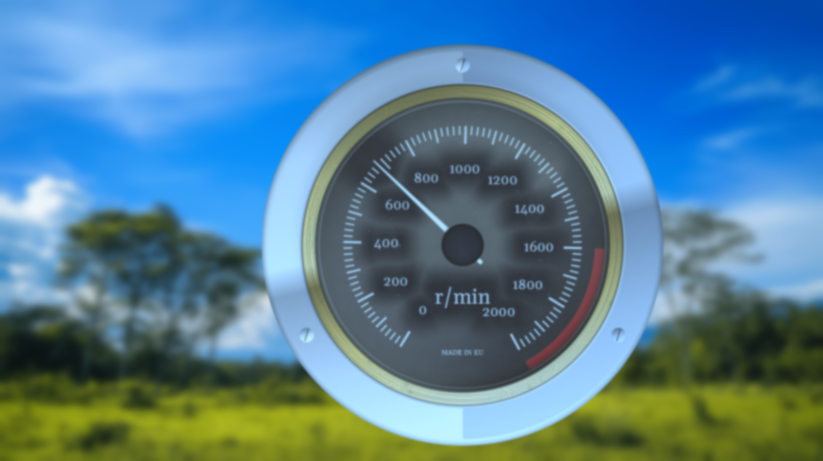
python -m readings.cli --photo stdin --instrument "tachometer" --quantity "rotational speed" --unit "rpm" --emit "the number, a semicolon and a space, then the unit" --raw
680; rpm
